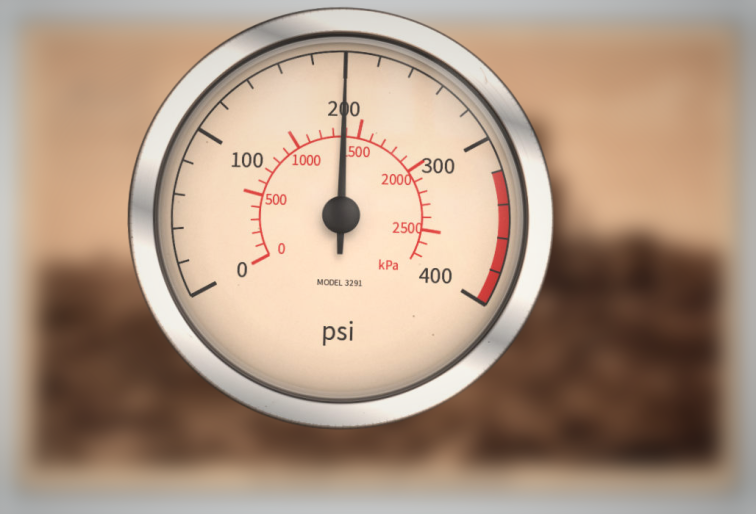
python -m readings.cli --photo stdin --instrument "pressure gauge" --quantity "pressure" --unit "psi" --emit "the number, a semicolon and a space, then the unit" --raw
200; psi
